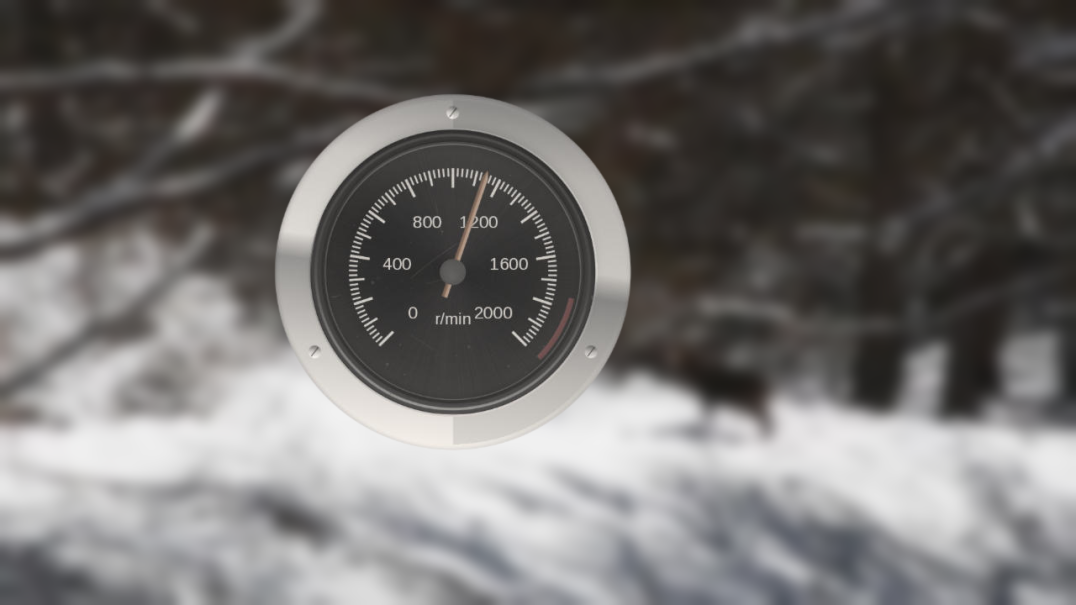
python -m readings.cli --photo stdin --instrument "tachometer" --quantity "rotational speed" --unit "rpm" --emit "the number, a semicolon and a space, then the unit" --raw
1140; rpm
